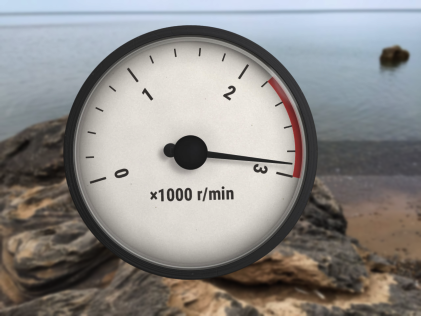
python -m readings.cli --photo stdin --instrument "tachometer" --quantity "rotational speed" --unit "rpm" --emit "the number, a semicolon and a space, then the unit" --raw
2900; rpm
